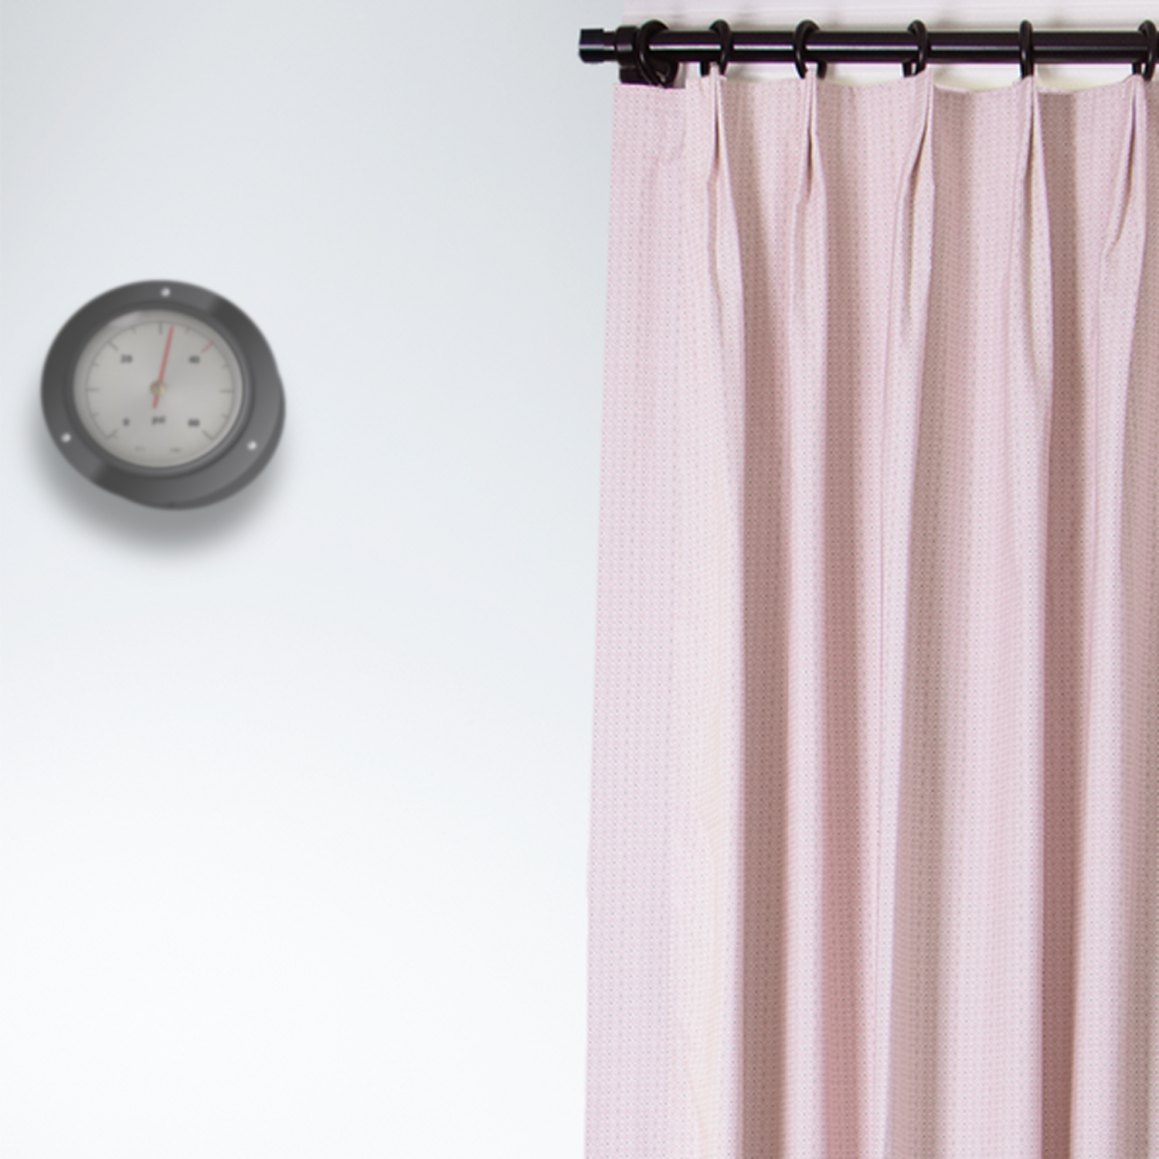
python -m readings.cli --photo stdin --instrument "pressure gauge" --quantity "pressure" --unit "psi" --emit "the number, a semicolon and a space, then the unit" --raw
32.5; psi
